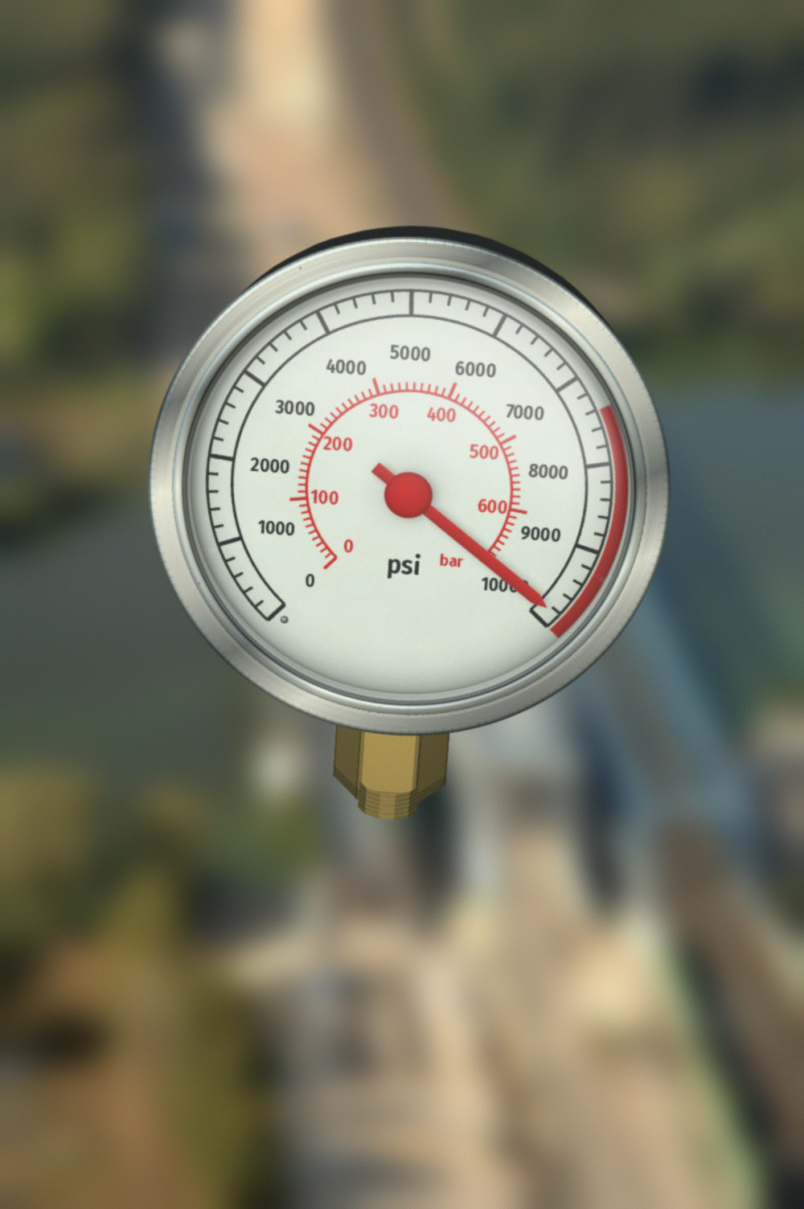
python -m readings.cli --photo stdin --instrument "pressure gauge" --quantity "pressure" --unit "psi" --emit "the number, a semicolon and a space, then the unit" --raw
9800; psi
